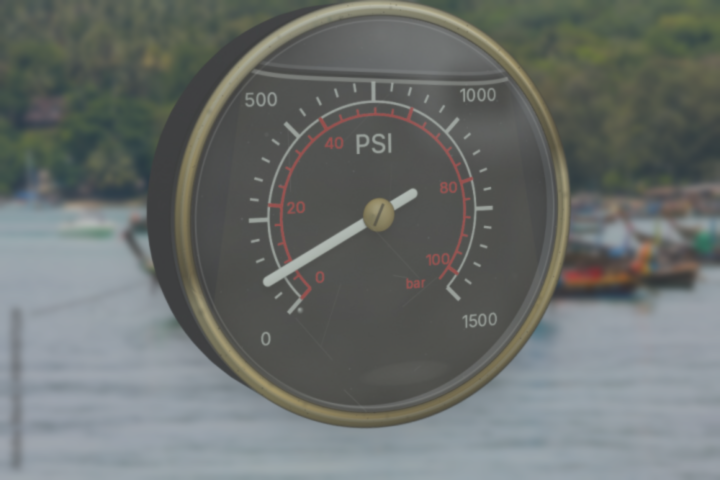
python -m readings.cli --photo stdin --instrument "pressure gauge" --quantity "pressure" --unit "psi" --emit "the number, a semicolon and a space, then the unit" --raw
100; psi
